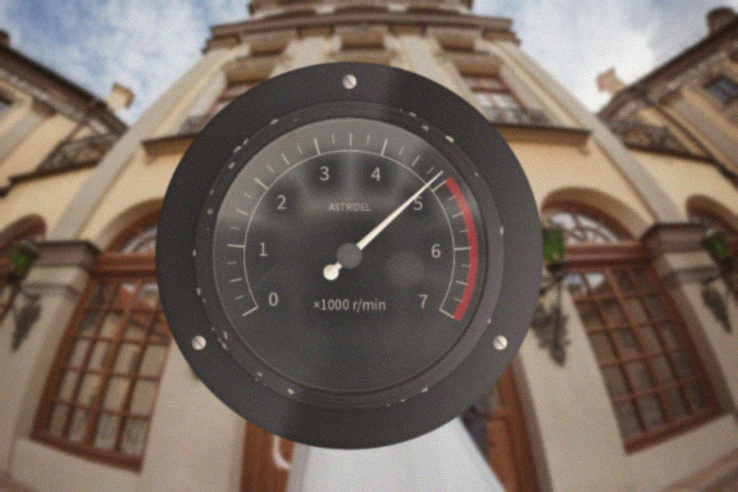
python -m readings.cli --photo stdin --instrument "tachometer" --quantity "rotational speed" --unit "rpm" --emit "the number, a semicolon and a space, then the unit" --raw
4875; rpm
